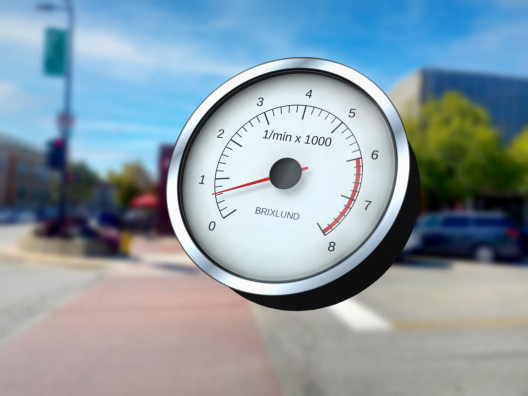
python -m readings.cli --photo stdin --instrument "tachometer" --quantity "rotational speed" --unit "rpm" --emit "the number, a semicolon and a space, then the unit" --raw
600; rpm
